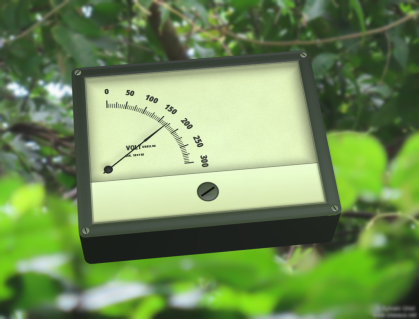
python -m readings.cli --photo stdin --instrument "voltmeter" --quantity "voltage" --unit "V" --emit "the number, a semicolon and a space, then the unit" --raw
175; V
